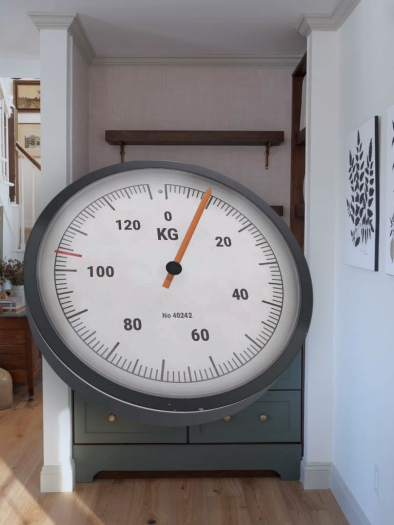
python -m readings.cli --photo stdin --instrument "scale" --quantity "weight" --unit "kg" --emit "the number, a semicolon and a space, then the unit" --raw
9; kg
